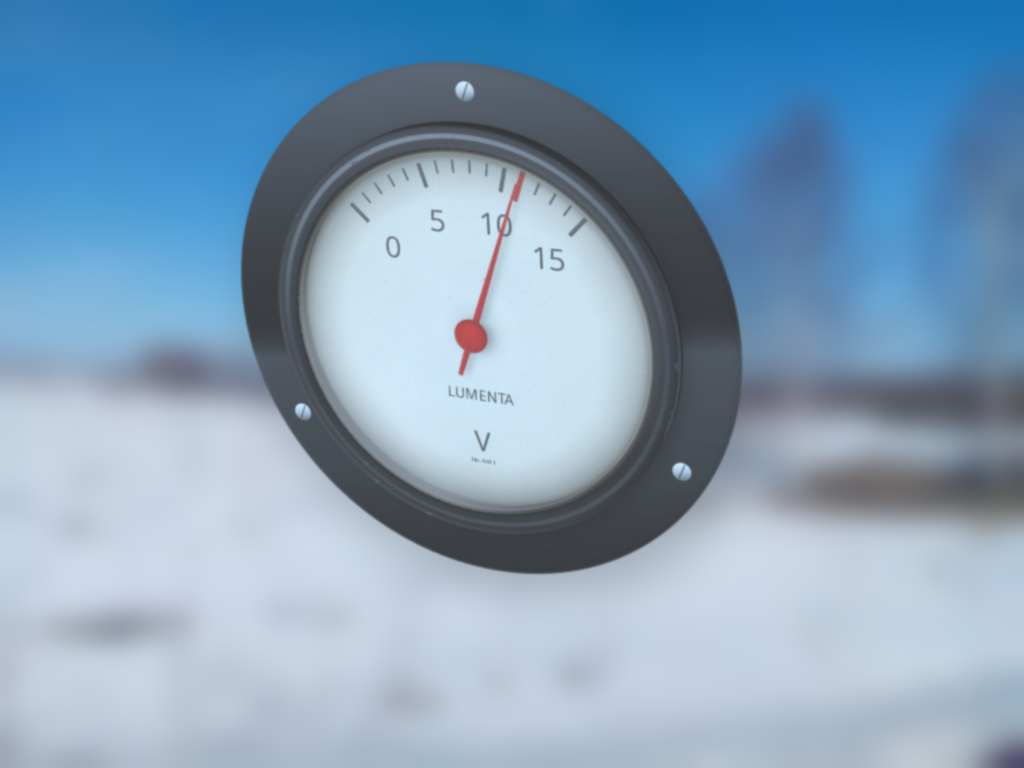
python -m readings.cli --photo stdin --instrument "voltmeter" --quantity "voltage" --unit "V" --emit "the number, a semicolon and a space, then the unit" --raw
11; V
